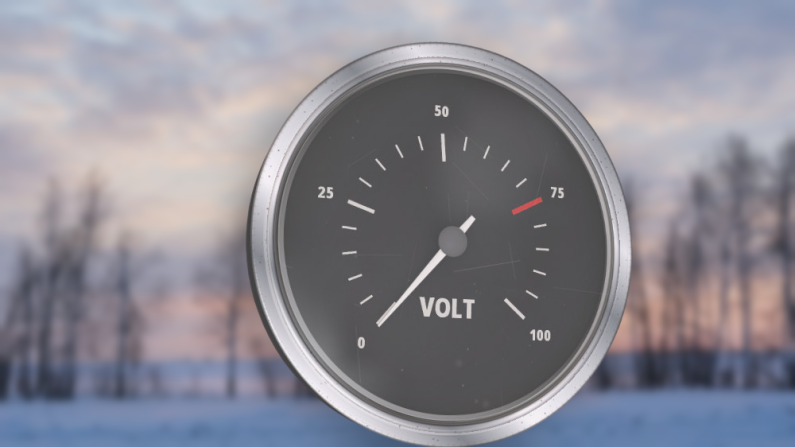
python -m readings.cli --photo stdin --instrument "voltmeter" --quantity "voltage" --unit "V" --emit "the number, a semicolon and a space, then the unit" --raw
0; V
